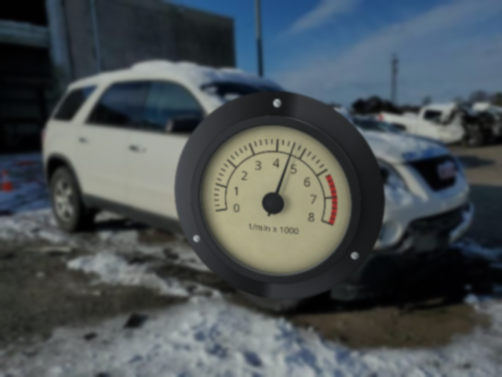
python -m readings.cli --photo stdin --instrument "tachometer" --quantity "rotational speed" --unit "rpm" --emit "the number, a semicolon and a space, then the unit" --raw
4600; rpm
